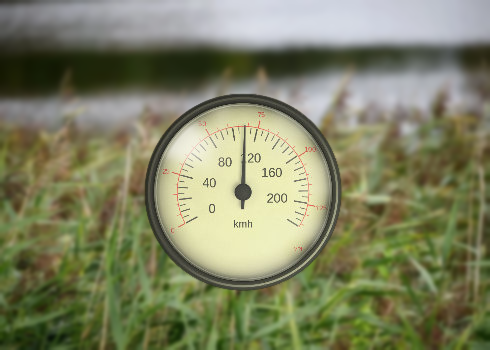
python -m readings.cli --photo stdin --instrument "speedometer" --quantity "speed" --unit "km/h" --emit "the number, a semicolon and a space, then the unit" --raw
110; km/h
